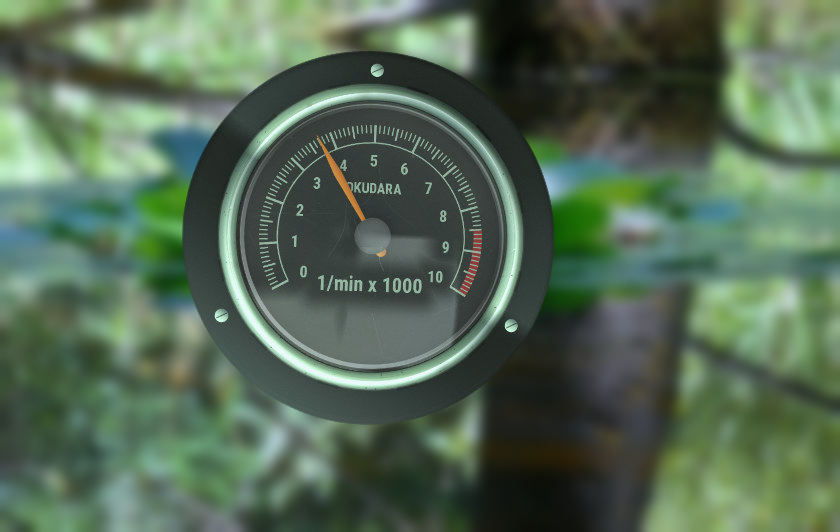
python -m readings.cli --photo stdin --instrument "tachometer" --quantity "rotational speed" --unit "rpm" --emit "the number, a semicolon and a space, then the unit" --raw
3700; rpm
